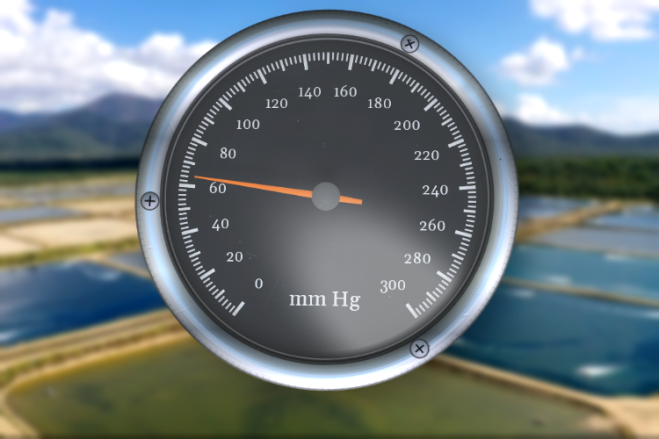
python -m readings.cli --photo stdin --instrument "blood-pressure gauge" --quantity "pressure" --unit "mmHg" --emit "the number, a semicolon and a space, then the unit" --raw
64; mmHg
